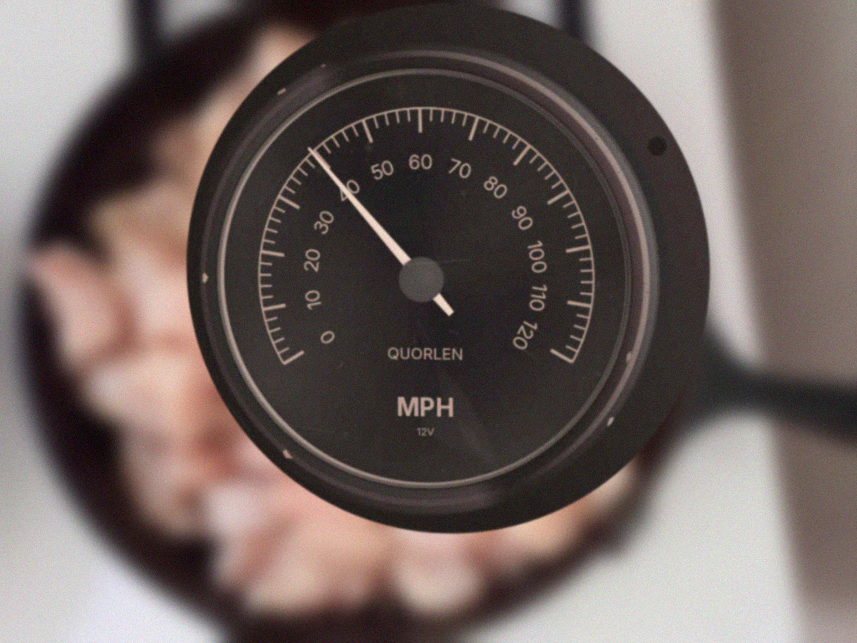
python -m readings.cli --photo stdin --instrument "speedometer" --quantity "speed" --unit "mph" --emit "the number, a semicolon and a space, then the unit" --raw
40; mph
